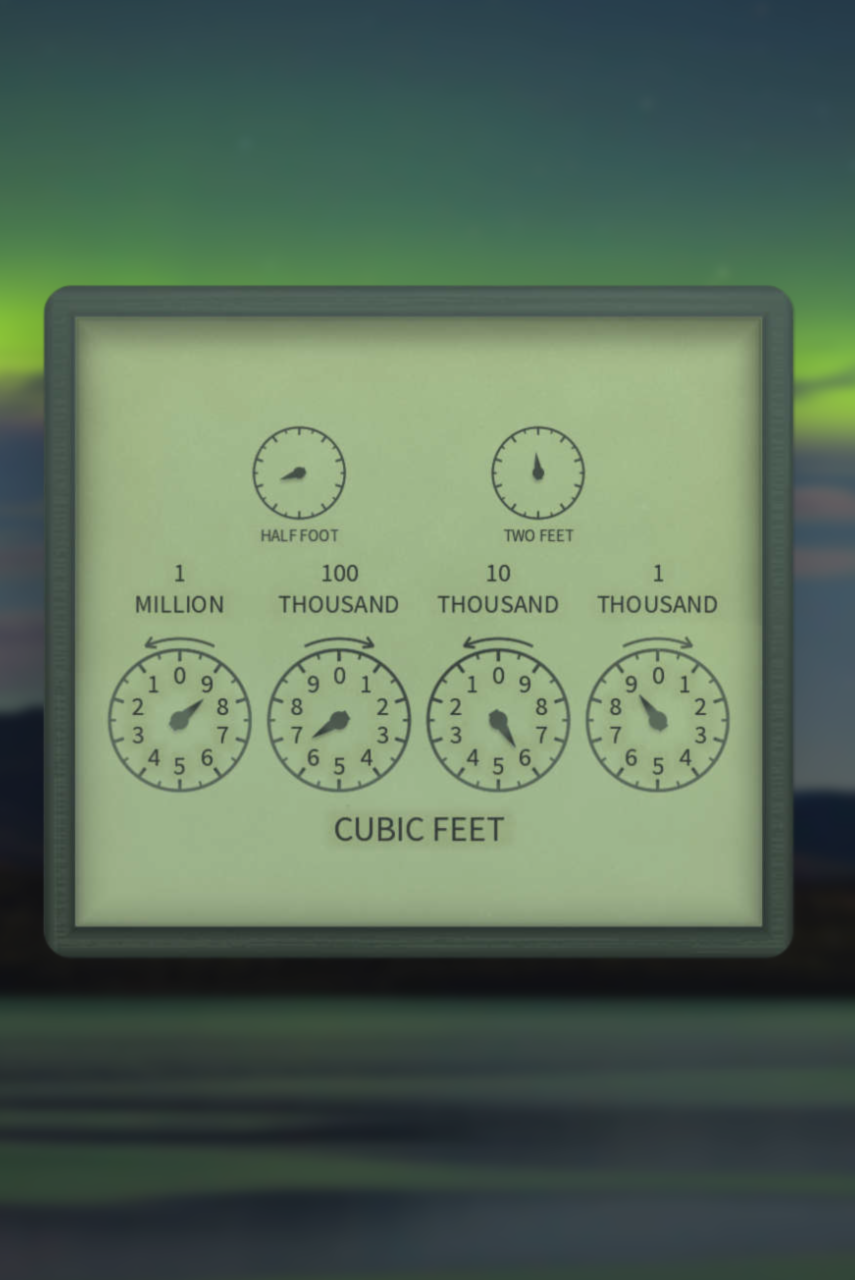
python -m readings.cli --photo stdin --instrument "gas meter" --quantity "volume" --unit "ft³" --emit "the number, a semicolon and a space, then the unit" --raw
865900; ft³
